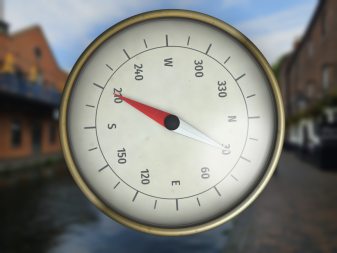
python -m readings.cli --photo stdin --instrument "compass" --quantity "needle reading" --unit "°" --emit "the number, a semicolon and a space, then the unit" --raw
210; °
